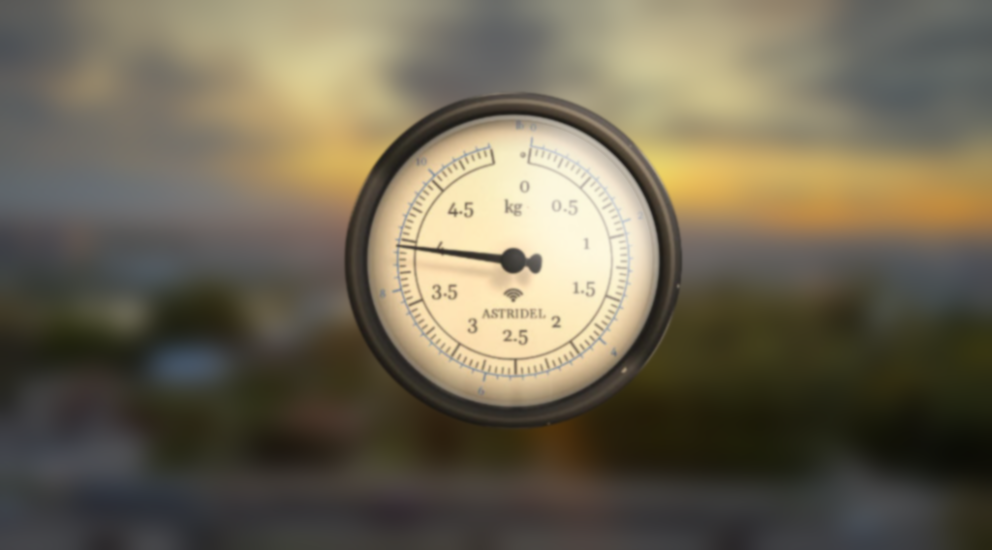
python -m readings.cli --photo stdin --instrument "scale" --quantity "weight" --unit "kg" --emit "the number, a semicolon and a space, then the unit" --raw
3.95; kg
